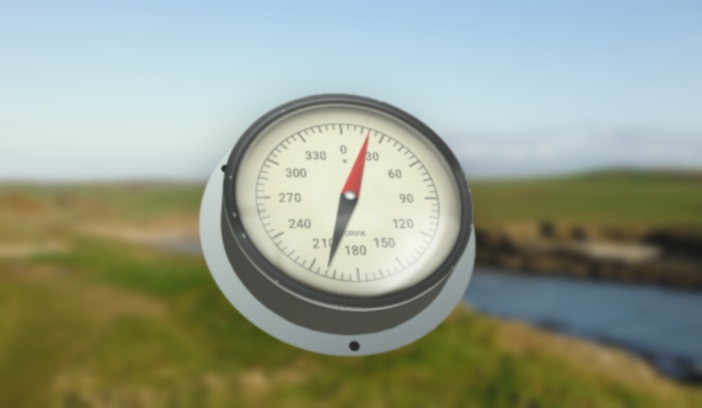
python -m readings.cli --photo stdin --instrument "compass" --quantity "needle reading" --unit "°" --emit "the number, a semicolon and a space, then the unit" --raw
20; °
